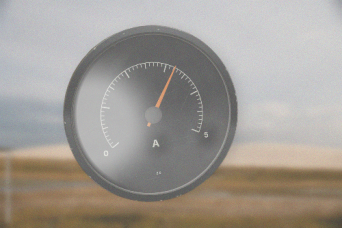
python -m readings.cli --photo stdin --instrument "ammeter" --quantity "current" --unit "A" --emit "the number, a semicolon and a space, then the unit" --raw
3.2; A
